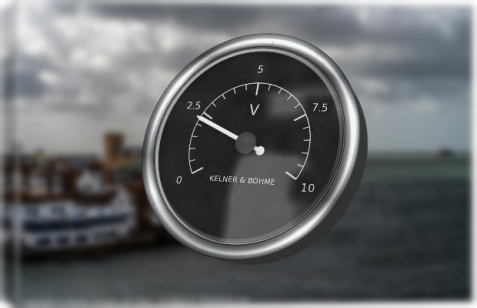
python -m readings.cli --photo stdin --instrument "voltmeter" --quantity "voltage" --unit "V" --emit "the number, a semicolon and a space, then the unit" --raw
2.25; V
